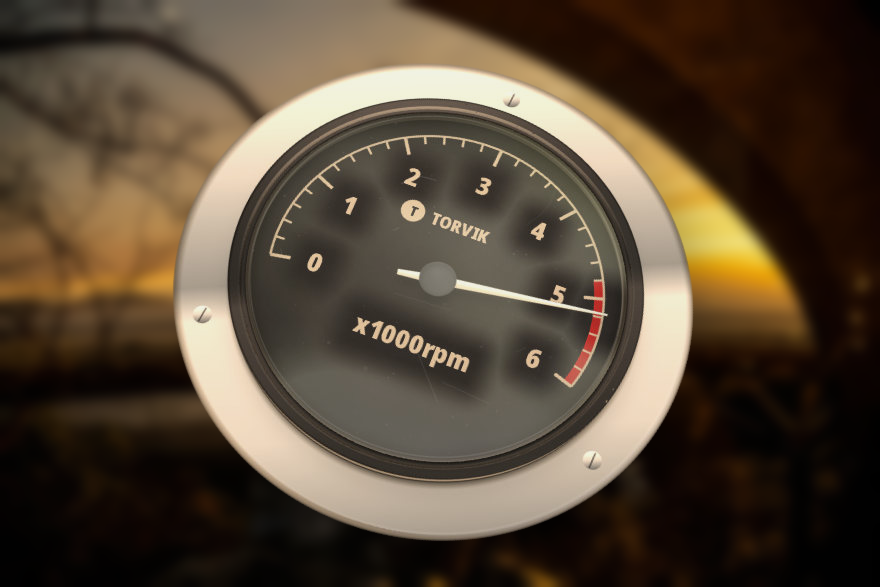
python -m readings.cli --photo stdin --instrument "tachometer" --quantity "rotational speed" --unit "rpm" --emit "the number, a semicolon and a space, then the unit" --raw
5200; rpm
